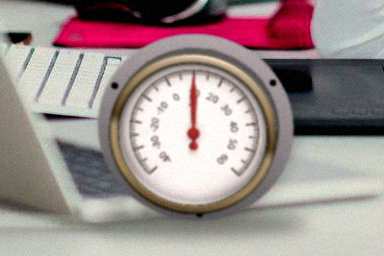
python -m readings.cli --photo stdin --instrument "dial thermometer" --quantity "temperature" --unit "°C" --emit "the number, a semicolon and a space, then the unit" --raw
10; °C
